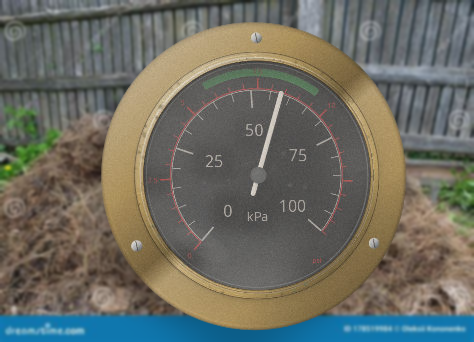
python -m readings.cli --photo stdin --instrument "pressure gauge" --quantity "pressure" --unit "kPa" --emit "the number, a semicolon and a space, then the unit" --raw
57.5; kPa
